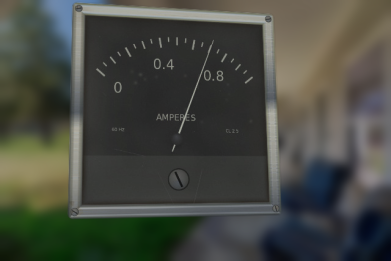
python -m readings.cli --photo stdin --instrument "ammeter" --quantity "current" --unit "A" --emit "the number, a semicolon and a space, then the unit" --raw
0.7; A
